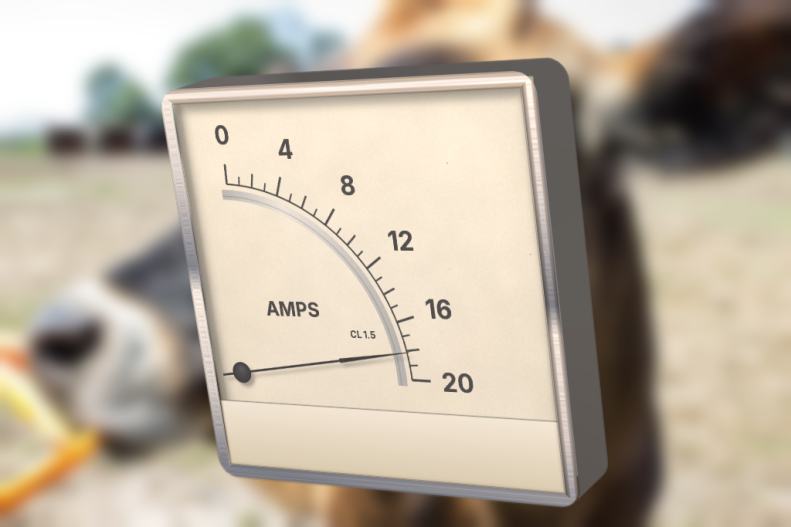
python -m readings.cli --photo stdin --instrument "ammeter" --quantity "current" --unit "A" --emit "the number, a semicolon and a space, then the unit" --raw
18; A
